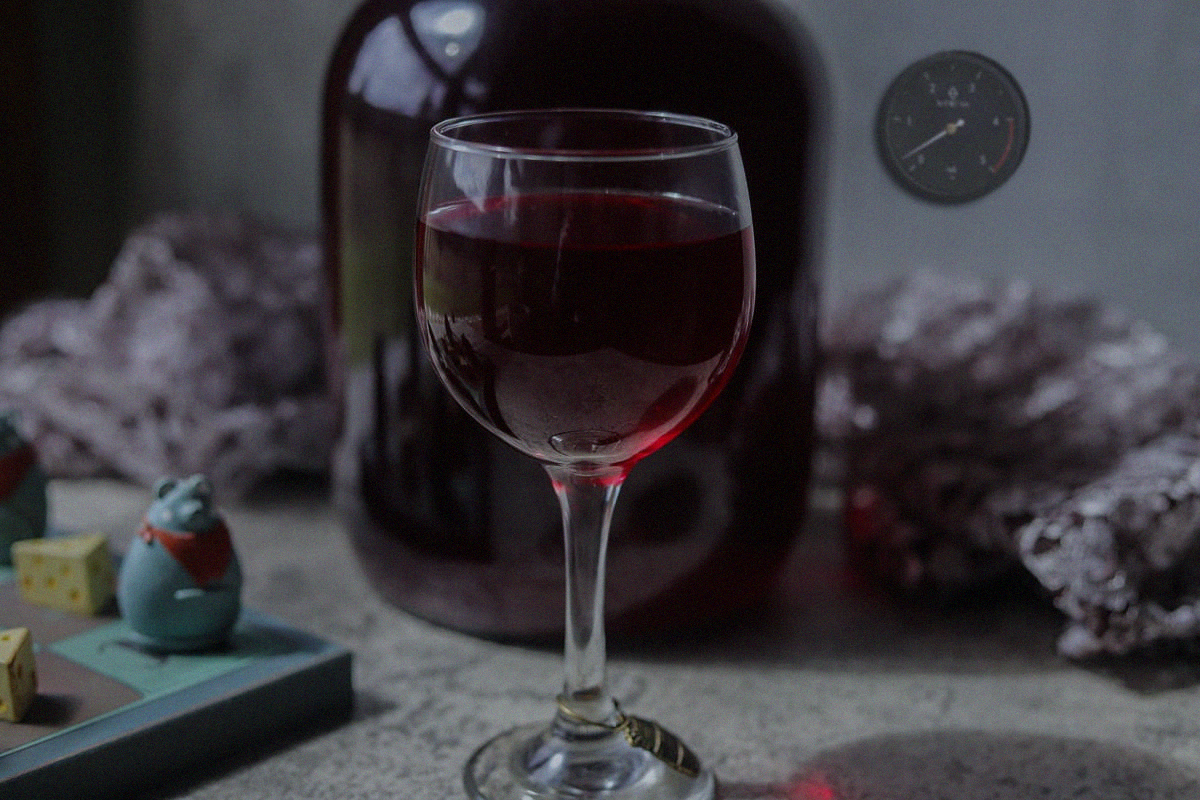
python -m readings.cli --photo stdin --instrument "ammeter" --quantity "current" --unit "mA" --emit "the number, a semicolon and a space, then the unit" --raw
0.25; mA
